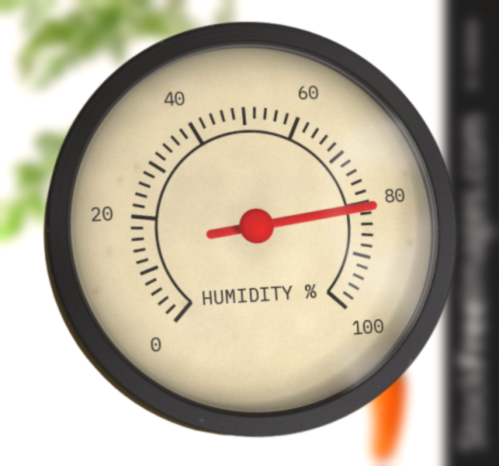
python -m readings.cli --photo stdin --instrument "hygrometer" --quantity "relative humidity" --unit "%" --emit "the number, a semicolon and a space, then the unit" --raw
81; %
